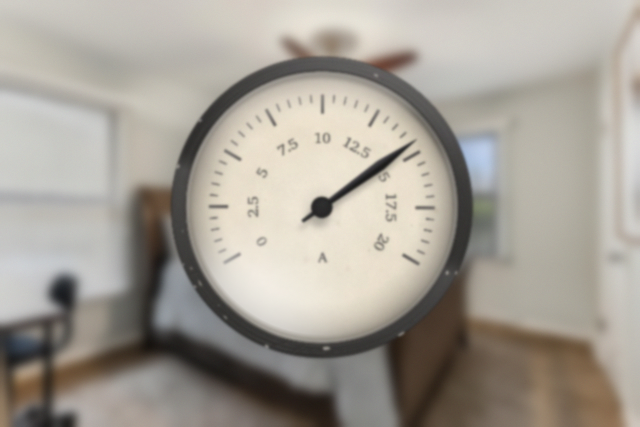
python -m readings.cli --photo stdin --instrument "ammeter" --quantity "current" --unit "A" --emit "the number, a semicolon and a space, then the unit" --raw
14.5; A
